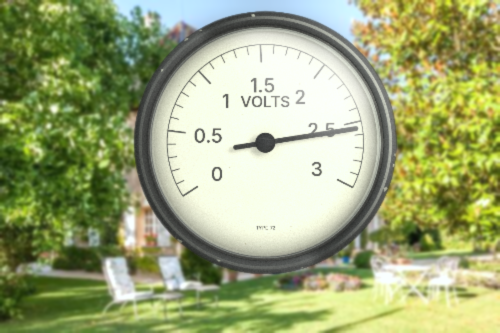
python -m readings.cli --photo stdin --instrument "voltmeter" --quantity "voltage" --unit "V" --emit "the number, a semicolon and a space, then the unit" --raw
2.55; V
